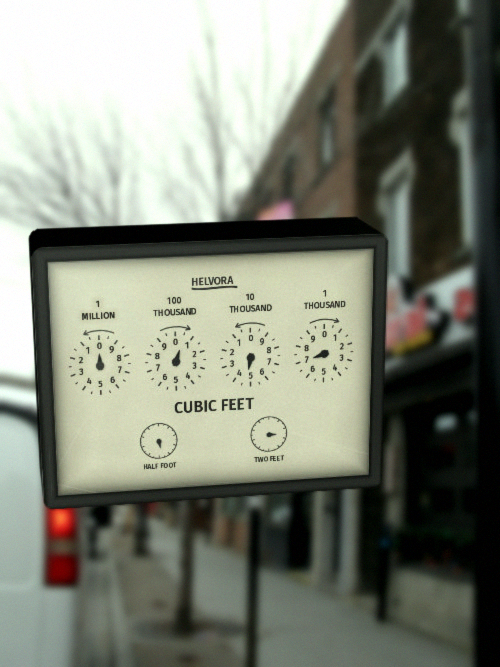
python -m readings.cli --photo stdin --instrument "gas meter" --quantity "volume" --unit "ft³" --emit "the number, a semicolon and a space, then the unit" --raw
4700; ft³
